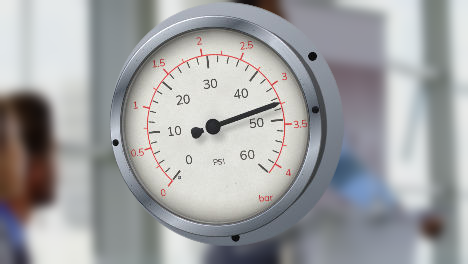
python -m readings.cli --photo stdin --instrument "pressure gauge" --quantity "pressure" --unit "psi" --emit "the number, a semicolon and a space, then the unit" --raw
47; psi
